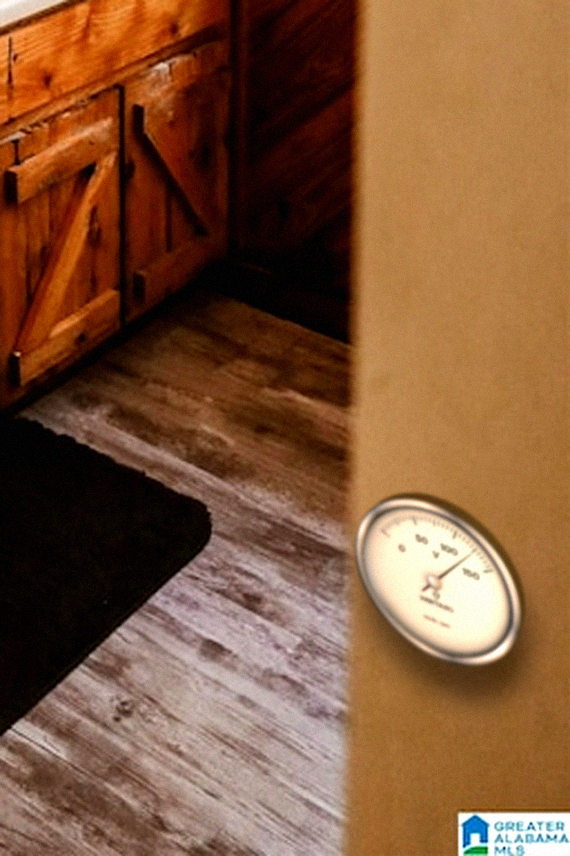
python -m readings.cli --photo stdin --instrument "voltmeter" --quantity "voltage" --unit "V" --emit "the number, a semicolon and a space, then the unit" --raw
125; V
